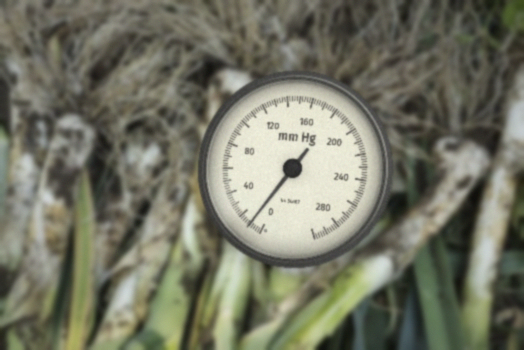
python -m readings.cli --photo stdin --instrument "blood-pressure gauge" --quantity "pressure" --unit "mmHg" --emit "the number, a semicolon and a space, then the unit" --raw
10; mmHg
